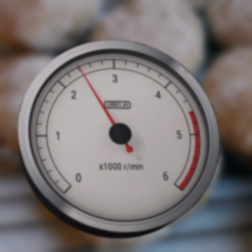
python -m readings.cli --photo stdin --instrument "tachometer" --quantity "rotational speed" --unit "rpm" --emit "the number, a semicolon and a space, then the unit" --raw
2400; rpm
